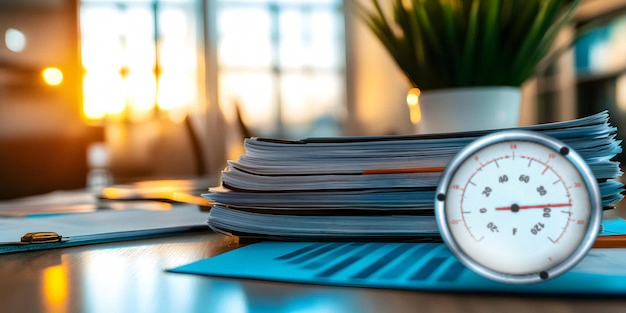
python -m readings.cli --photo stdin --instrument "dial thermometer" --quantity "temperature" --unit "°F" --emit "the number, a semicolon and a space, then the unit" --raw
95; °F
